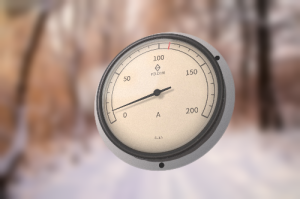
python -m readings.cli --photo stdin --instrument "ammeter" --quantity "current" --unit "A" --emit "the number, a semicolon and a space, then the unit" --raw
10; A
